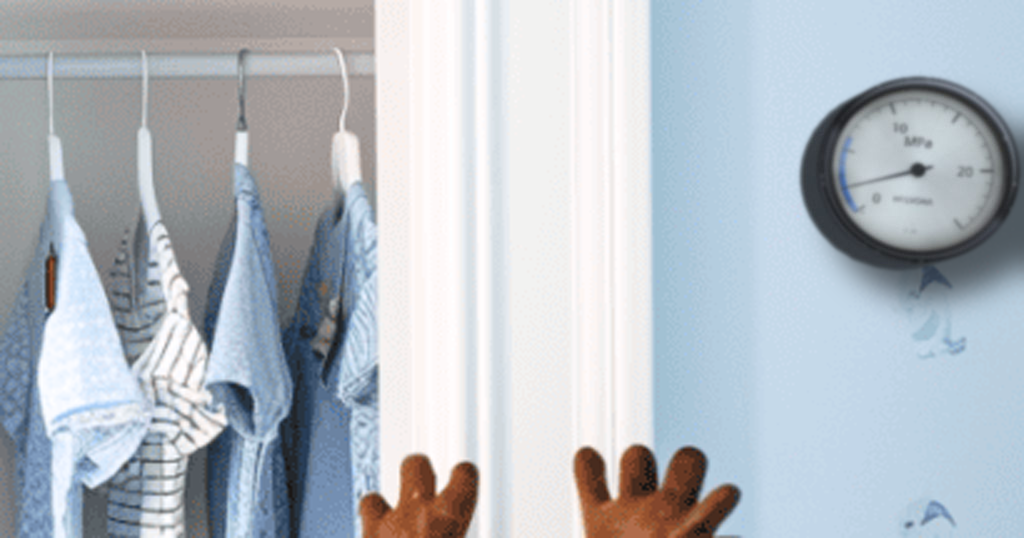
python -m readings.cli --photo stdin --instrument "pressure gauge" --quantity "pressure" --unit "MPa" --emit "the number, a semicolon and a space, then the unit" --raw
2; MPa
